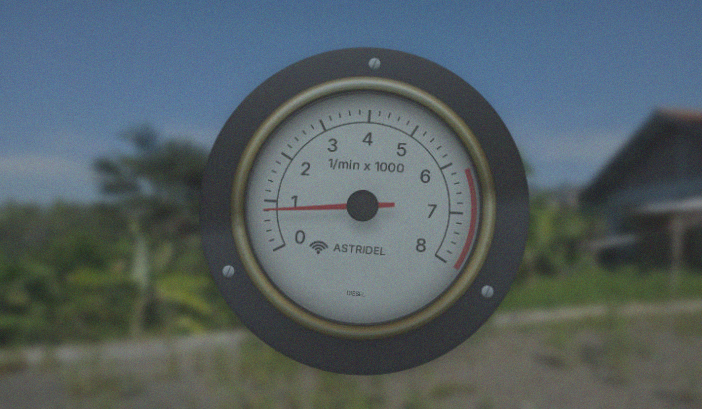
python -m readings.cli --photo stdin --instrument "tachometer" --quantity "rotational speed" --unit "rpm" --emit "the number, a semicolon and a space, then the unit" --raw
800; rpm
